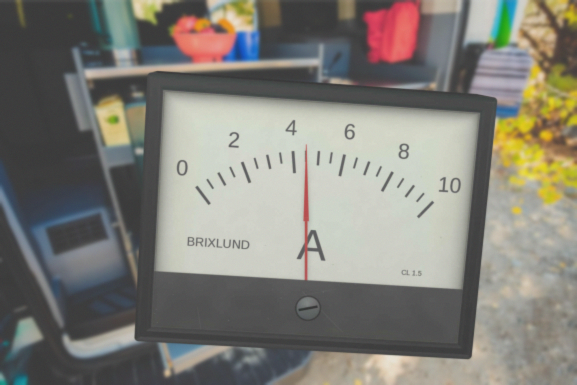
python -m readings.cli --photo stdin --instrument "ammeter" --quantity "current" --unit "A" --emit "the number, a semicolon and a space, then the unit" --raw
4.5; A
